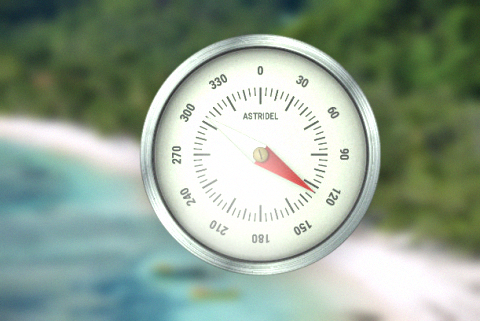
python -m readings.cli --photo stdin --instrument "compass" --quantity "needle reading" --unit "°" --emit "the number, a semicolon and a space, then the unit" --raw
125; °
